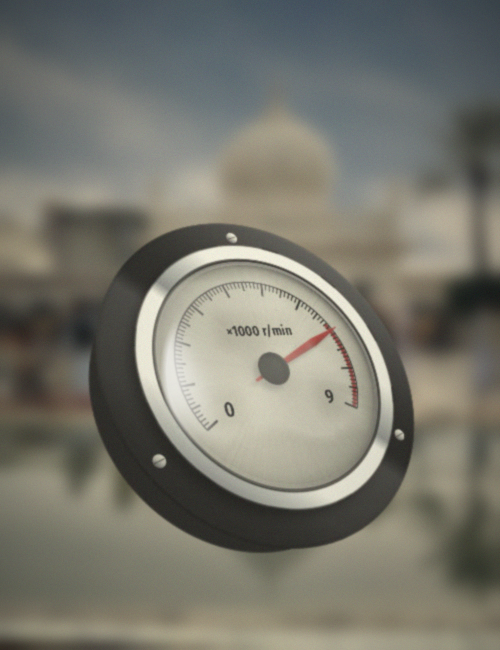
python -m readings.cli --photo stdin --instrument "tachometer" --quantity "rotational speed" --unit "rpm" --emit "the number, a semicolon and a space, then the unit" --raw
7000; rpm
